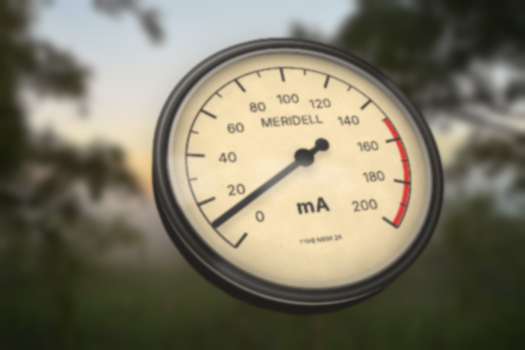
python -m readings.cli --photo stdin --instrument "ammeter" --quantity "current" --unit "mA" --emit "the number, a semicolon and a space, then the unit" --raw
10; mA
